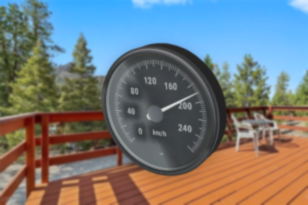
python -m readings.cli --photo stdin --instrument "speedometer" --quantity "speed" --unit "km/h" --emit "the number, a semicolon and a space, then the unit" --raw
190; km/h
